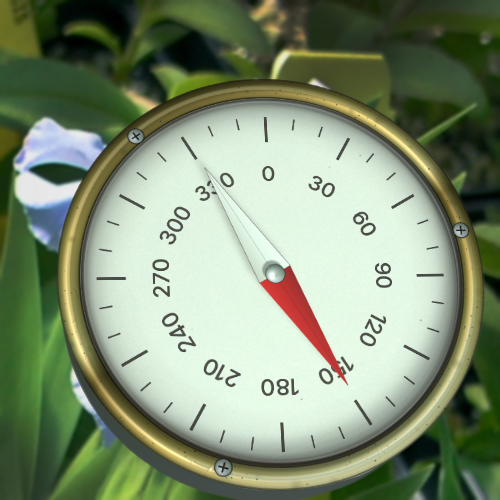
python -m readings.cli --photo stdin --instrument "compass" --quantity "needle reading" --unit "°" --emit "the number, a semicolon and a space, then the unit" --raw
150; °
